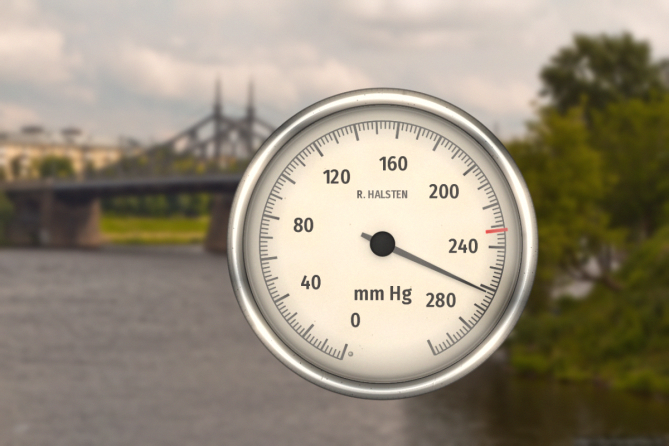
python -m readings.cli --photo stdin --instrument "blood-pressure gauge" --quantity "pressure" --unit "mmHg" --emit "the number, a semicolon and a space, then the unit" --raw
262; mmHg
